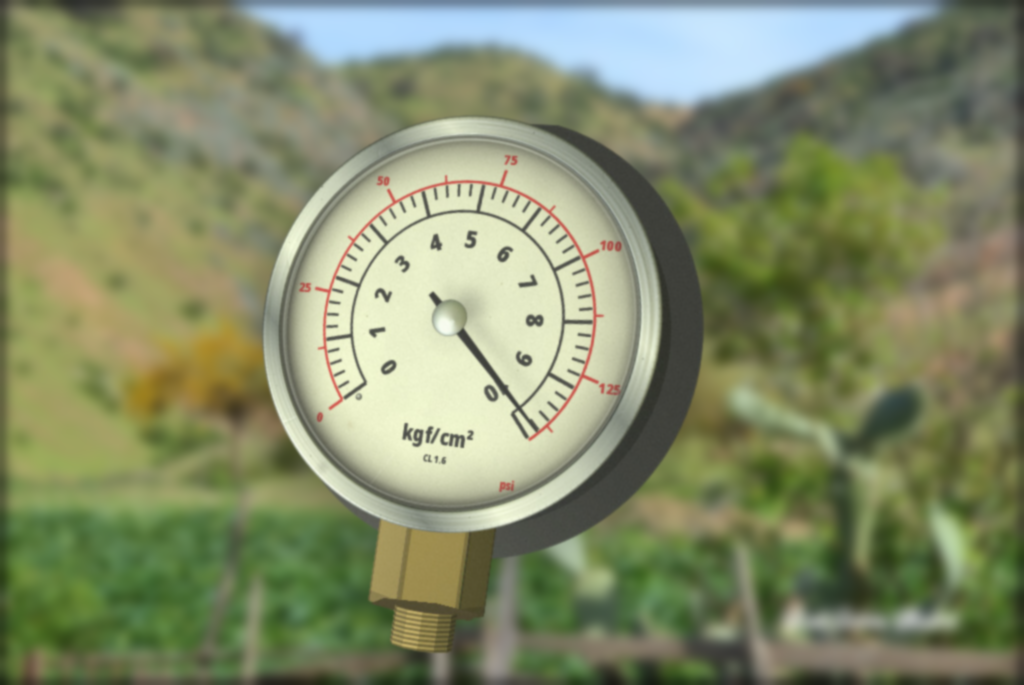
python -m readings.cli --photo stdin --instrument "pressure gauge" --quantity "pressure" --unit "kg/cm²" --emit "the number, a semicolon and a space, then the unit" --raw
9.8; kg/cm²
